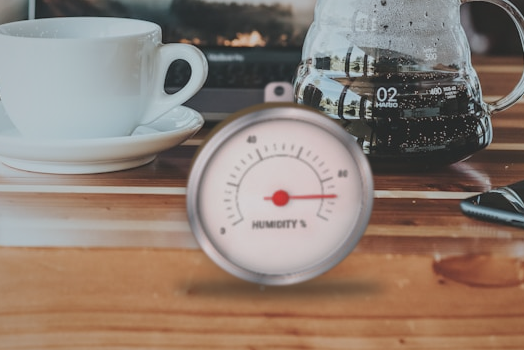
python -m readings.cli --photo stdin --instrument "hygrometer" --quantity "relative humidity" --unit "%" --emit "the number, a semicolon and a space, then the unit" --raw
88; %
